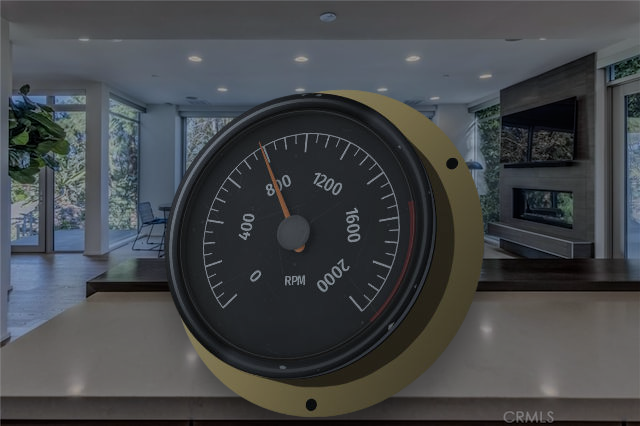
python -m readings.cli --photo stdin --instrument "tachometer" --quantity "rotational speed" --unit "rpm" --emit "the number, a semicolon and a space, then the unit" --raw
800; rpm
